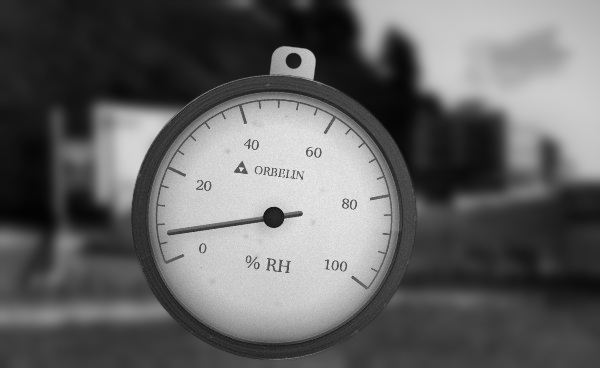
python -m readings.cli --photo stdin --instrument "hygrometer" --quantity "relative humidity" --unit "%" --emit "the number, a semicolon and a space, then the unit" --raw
6; %
